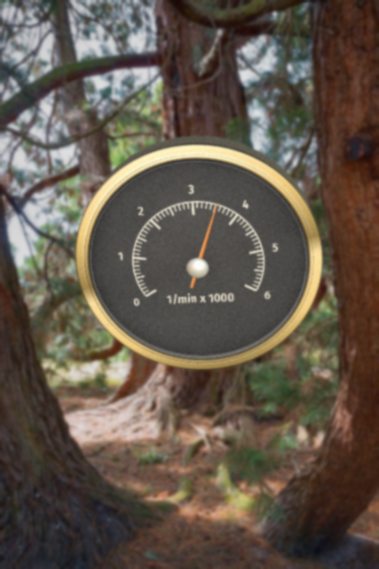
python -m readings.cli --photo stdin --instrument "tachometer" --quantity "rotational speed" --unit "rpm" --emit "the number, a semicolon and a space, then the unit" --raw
3500; rpm
